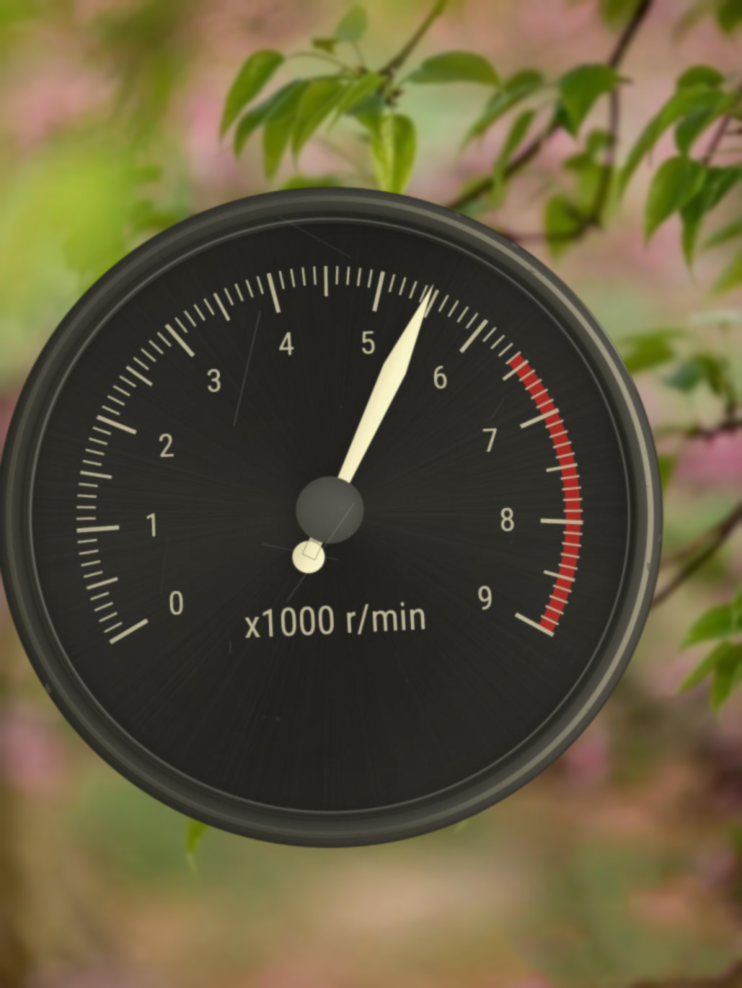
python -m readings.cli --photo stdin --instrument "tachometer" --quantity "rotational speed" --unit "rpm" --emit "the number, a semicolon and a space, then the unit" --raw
5450; rpm
